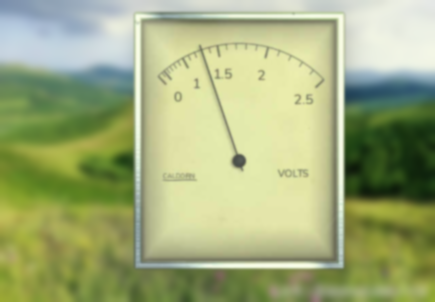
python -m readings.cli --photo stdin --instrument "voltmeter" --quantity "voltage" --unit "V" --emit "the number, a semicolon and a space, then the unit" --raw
1.3; V
